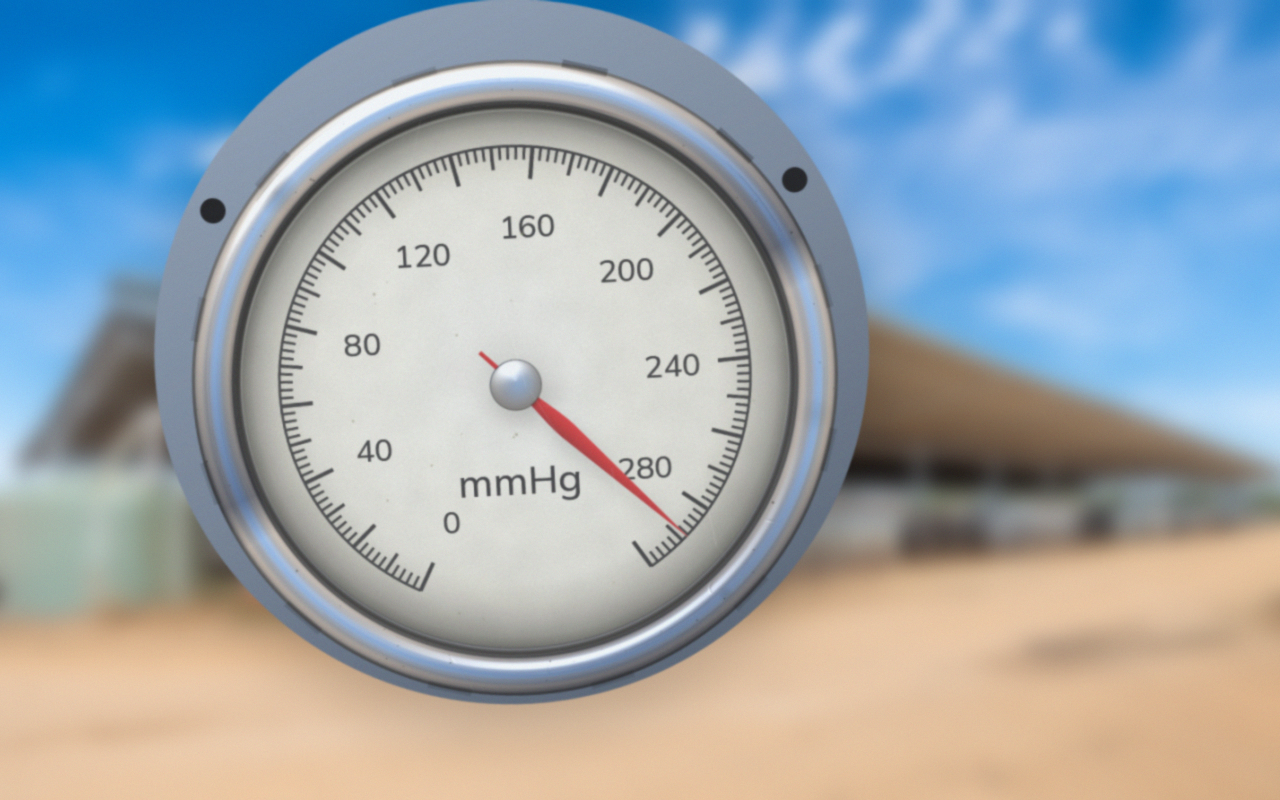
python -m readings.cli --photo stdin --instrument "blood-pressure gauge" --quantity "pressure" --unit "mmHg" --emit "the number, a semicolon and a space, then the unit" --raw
288; mmHg
